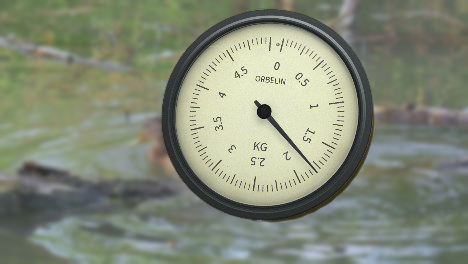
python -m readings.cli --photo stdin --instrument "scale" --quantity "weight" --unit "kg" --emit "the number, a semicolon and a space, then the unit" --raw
1.8; kg
